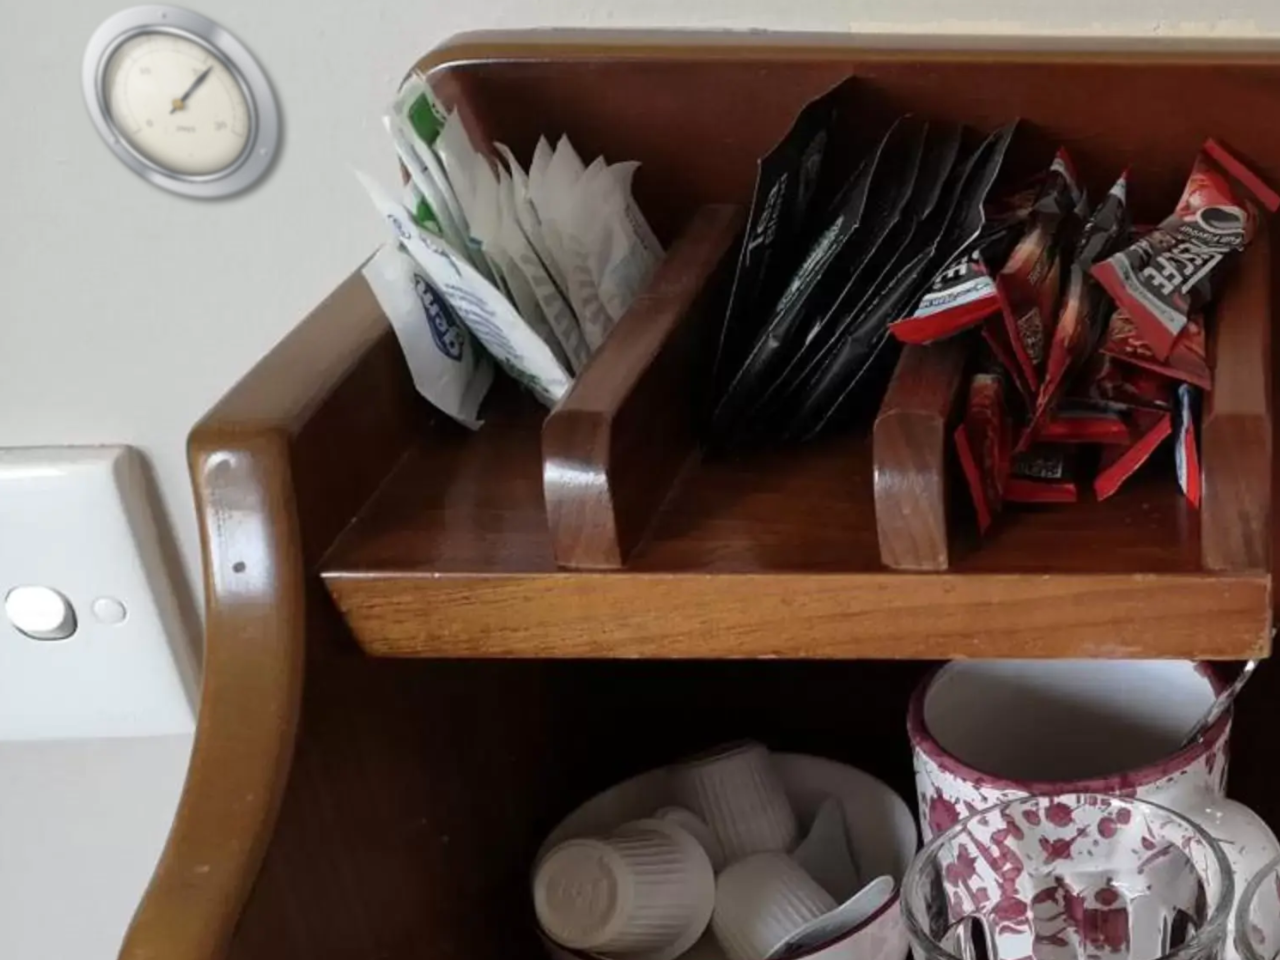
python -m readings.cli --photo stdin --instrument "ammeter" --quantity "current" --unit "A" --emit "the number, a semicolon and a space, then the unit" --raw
21; A
